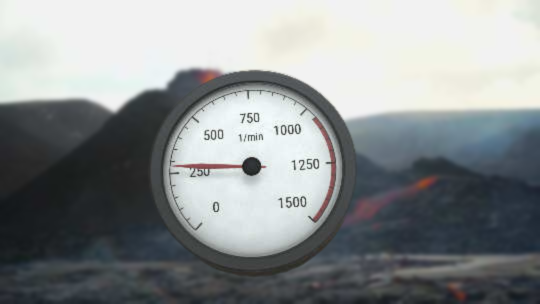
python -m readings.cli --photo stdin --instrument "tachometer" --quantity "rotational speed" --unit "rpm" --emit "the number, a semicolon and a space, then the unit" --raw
275; rpm
